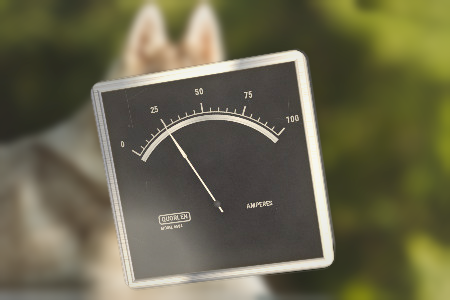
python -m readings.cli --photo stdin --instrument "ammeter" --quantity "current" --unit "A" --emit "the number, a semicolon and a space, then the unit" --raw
25; A
